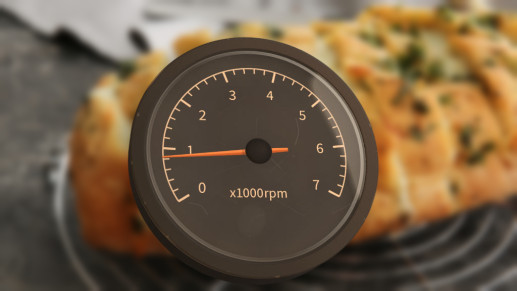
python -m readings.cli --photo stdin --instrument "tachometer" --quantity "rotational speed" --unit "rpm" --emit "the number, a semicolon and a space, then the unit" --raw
800; rpm
